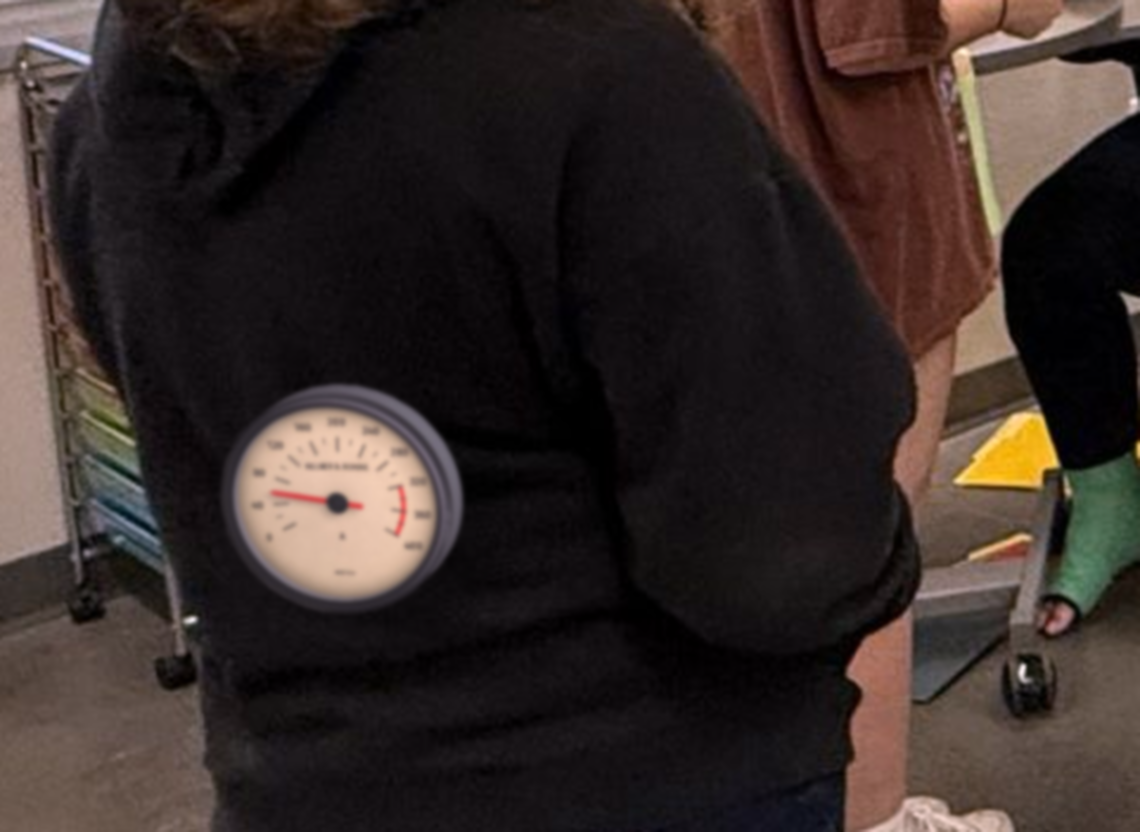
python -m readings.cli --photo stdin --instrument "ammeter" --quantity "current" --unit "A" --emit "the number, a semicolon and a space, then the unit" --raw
60; A
